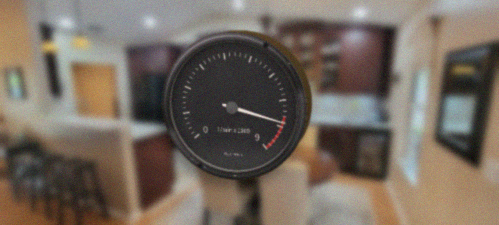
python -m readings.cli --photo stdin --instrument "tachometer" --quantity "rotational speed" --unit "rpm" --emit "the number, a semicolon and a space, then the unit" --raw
7800; rpm
